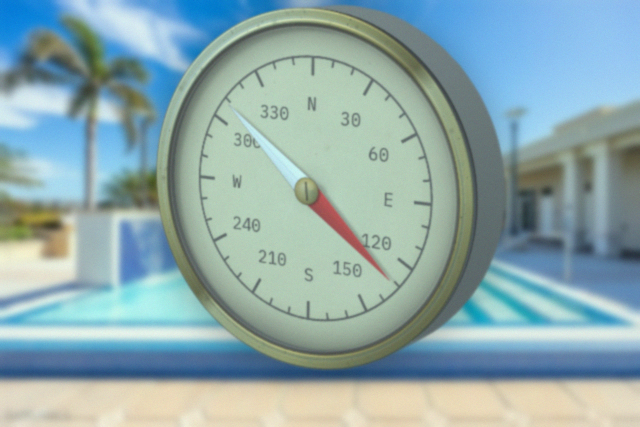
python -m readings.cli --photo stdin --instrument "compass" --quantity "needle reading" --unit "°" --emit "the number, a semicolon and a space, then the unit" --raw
130; °
